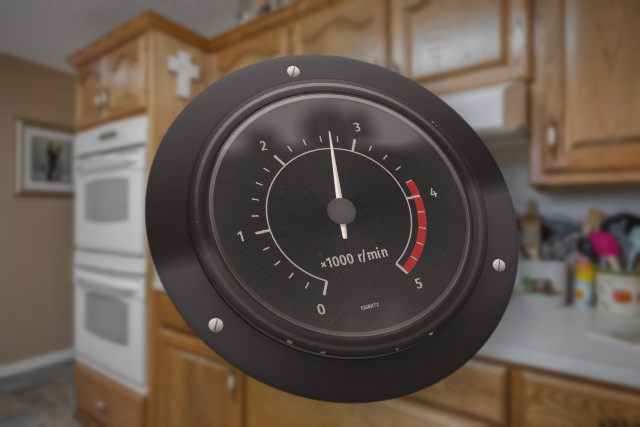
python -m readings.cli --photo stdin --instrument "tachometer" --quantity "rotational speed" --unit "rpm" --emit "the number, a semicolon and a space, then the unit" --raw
2700; rpm
